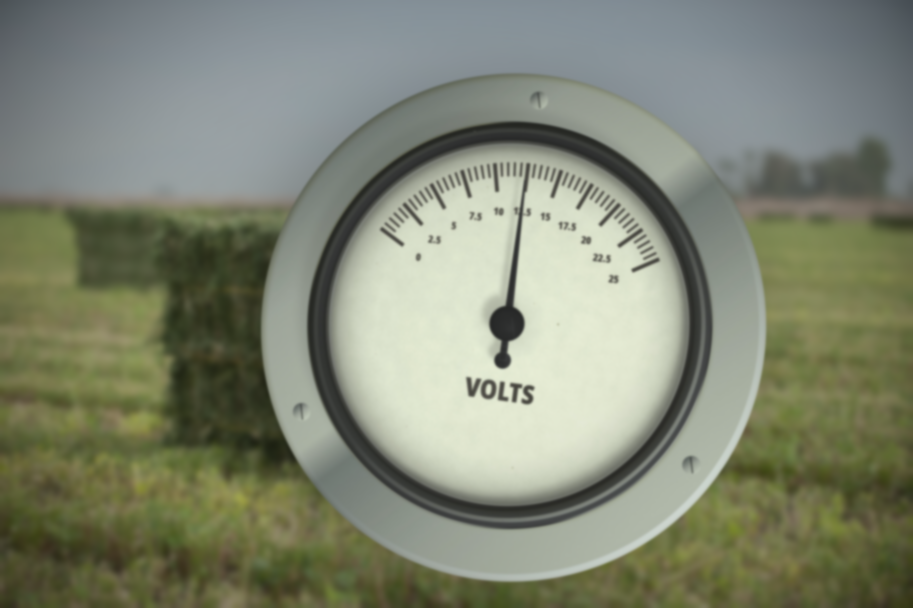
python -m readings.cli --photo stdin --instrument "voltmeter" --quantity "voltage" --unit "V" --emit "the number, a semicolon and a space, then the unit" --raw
12.5; V
